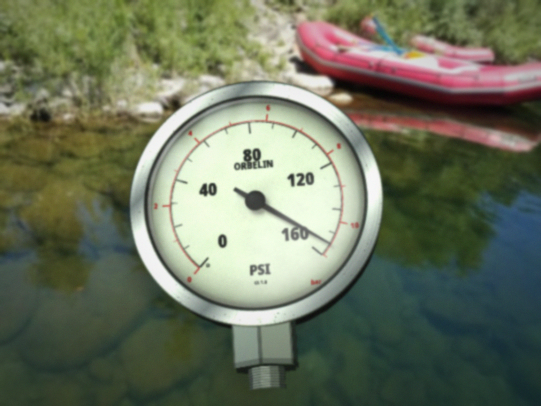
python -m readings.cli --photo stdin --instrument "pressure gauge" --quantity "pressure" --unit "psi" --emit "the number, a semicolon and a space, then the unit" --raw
155; psi
